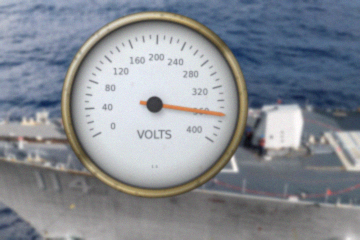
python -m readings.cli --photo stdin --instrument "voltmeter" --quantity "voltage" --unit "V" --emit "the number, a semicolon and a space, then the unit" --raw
360; V
